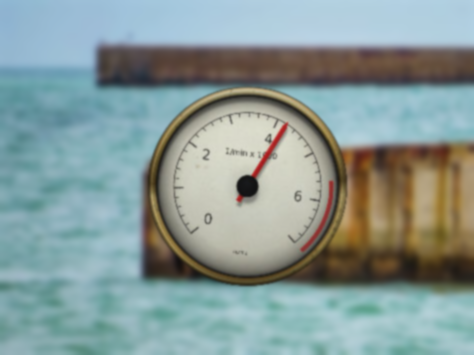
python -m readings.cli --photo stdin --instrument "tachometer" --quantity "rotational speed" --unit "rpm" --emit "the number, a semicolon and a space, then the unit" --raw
4200; rpm
